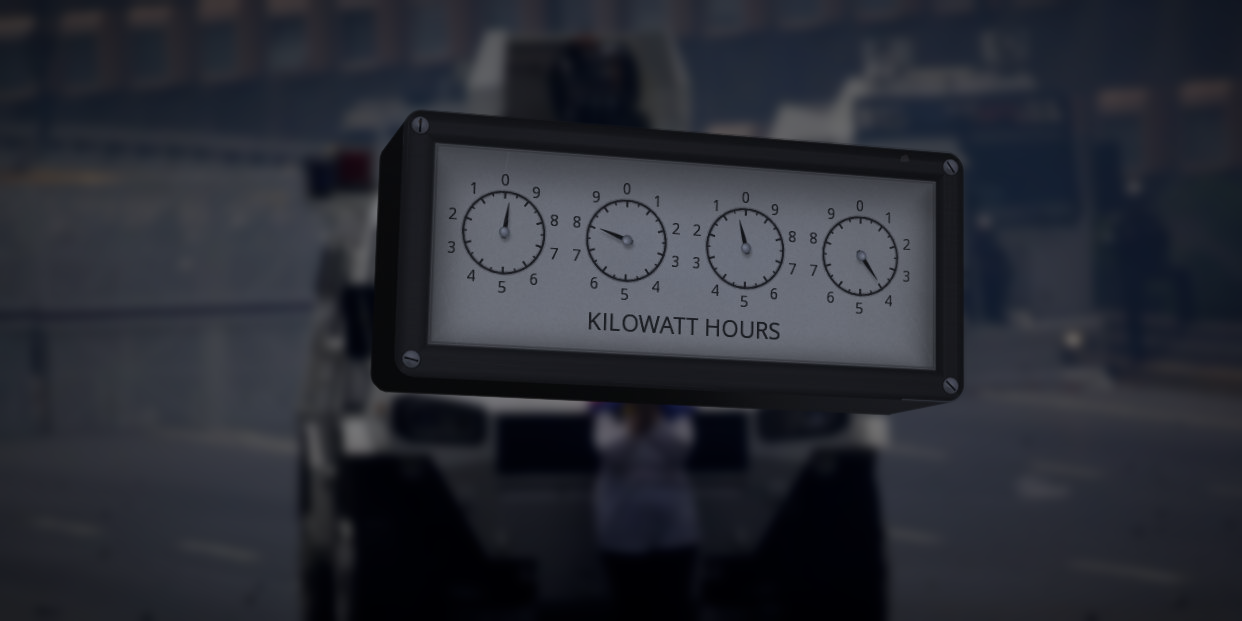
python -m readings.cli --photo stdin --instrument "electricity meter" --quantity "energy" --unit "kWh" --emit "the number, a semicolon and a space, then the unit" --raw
9804; kWh
